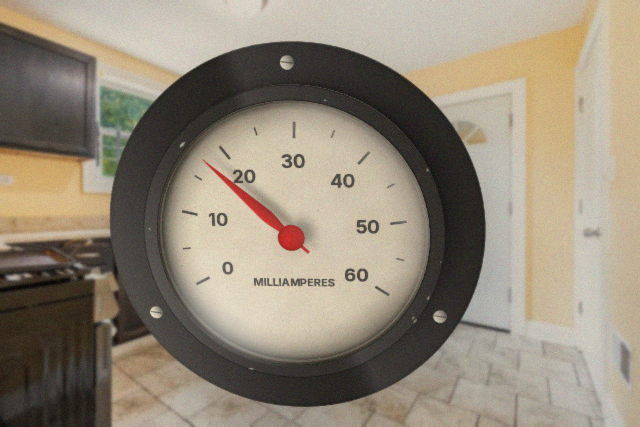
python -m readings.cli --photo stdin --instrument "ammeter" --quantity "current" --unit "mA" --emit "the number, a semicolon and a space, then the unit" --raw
17.5; mA
